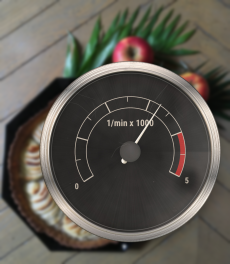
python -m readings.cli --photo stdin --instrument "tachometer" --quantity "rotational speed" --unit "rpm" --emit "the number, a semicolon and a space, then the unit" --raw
3250; rpm
